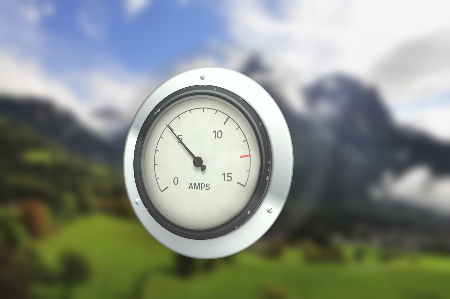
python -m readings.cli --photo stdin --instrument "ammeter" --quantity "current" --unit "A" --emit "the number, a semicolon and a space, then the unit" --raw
5; A
